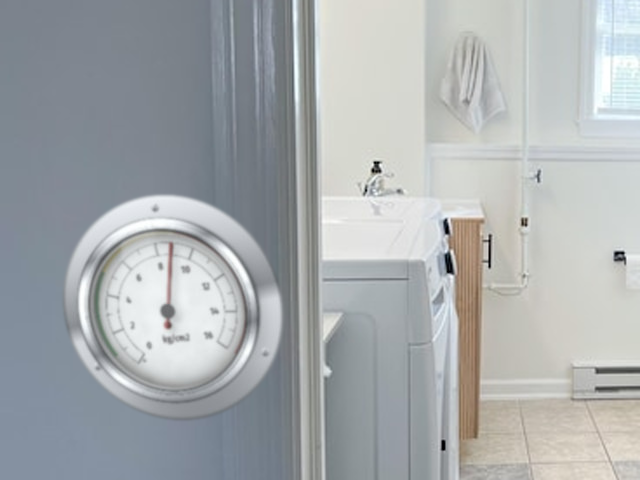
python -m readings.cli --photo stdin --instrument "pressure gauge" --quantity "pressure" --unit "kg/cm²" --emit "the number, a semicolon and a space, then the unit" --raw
9; kg/cm²
